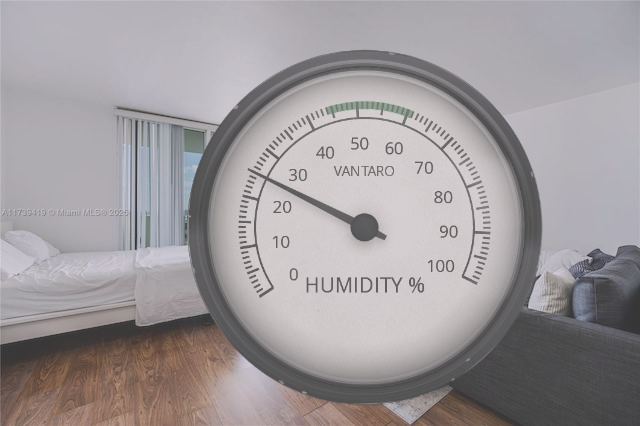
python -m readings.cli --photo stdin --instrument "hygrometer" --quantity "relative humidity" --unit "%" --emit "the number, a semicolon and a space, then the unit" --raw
25; %
